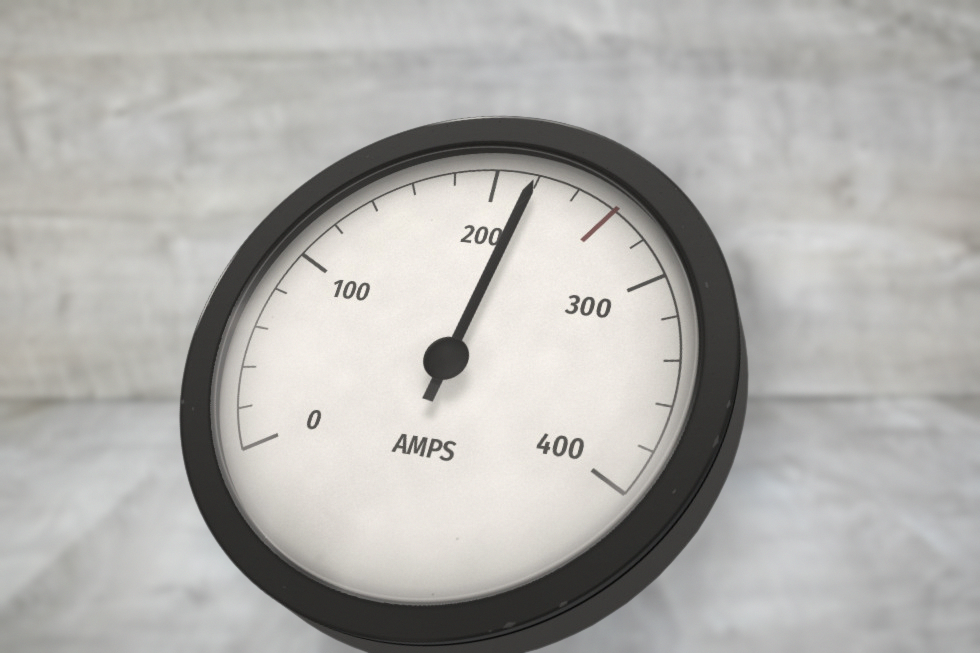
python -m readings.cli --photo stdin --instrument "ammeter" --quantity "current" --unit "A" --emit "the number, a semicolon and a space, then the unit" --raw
220; A
